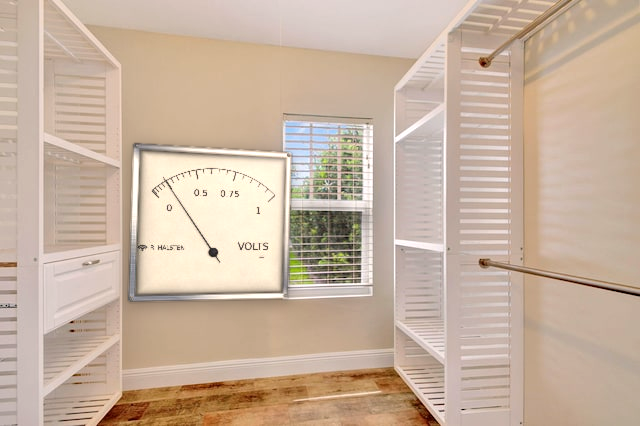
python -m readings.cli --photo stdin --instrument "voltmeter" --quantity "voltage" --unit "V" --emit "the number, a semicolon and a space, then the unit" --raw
0.25; V
